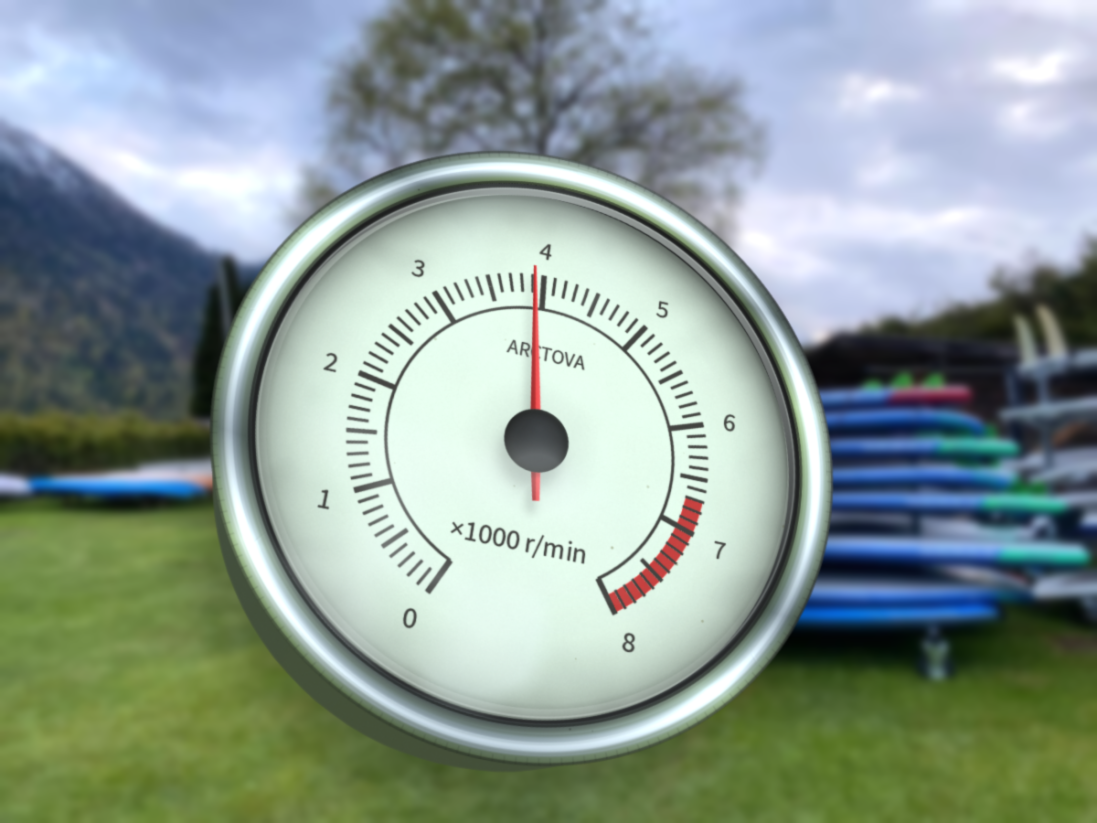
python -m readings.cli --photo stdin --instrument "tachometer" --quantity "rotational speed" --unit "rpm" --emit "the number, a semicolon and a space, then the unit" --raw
3900; rpm
